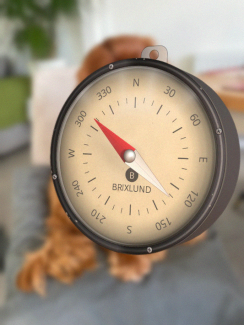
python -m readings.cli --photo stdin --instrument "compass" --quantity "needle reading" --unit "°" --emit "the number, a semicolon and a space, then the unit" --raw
310; °
